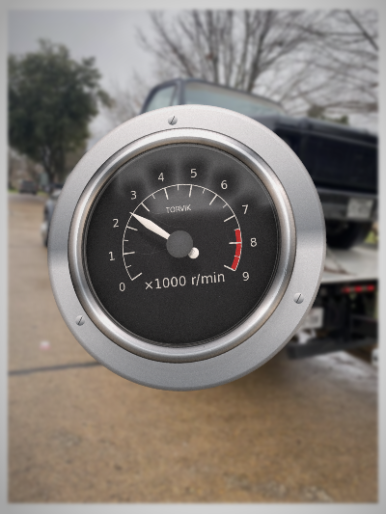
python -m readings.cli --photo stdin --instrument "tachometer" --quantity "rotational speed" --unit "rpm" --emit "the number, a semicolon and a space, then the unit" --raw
2500; rpm
